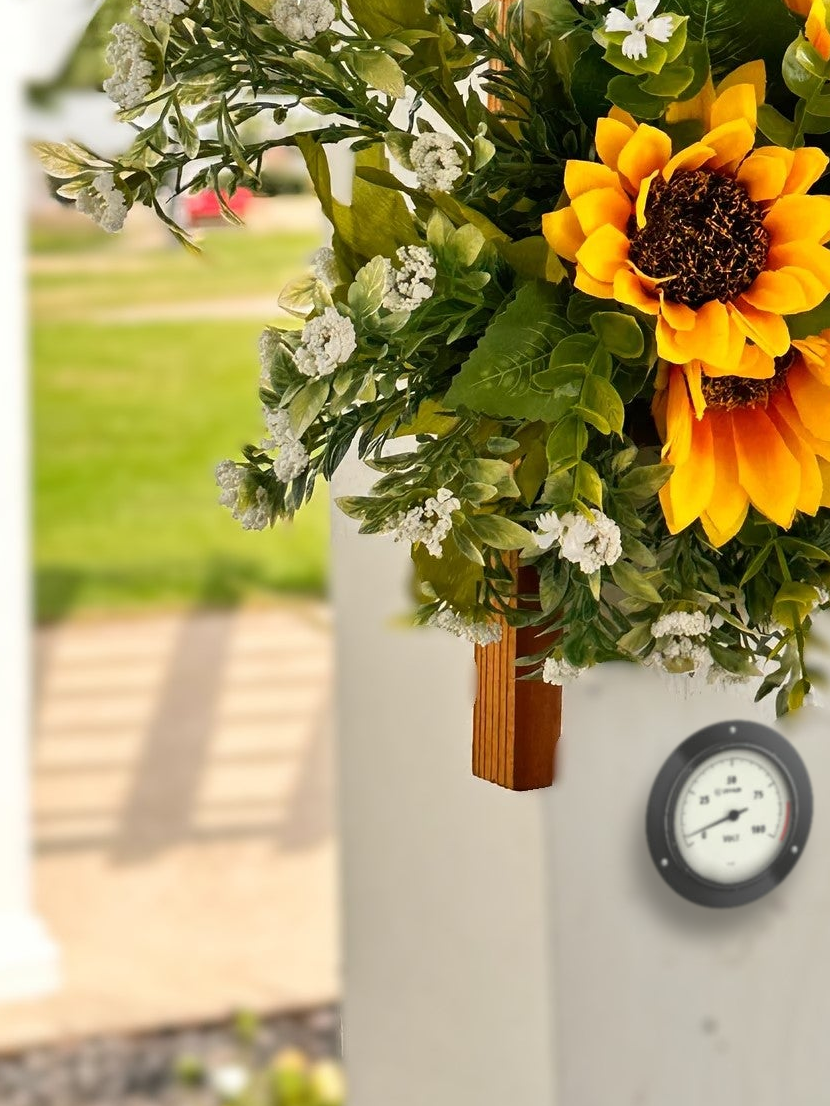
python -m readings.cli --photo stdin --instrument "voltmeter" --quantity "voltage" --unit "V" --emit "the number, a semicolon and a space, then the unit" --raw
5; V
